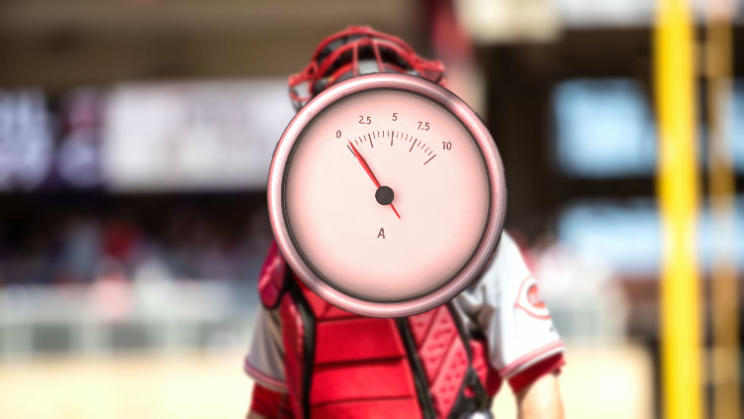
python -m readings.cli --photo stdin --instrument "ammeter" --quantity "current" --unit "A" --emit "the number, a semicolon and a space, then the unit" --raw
0.5; A
